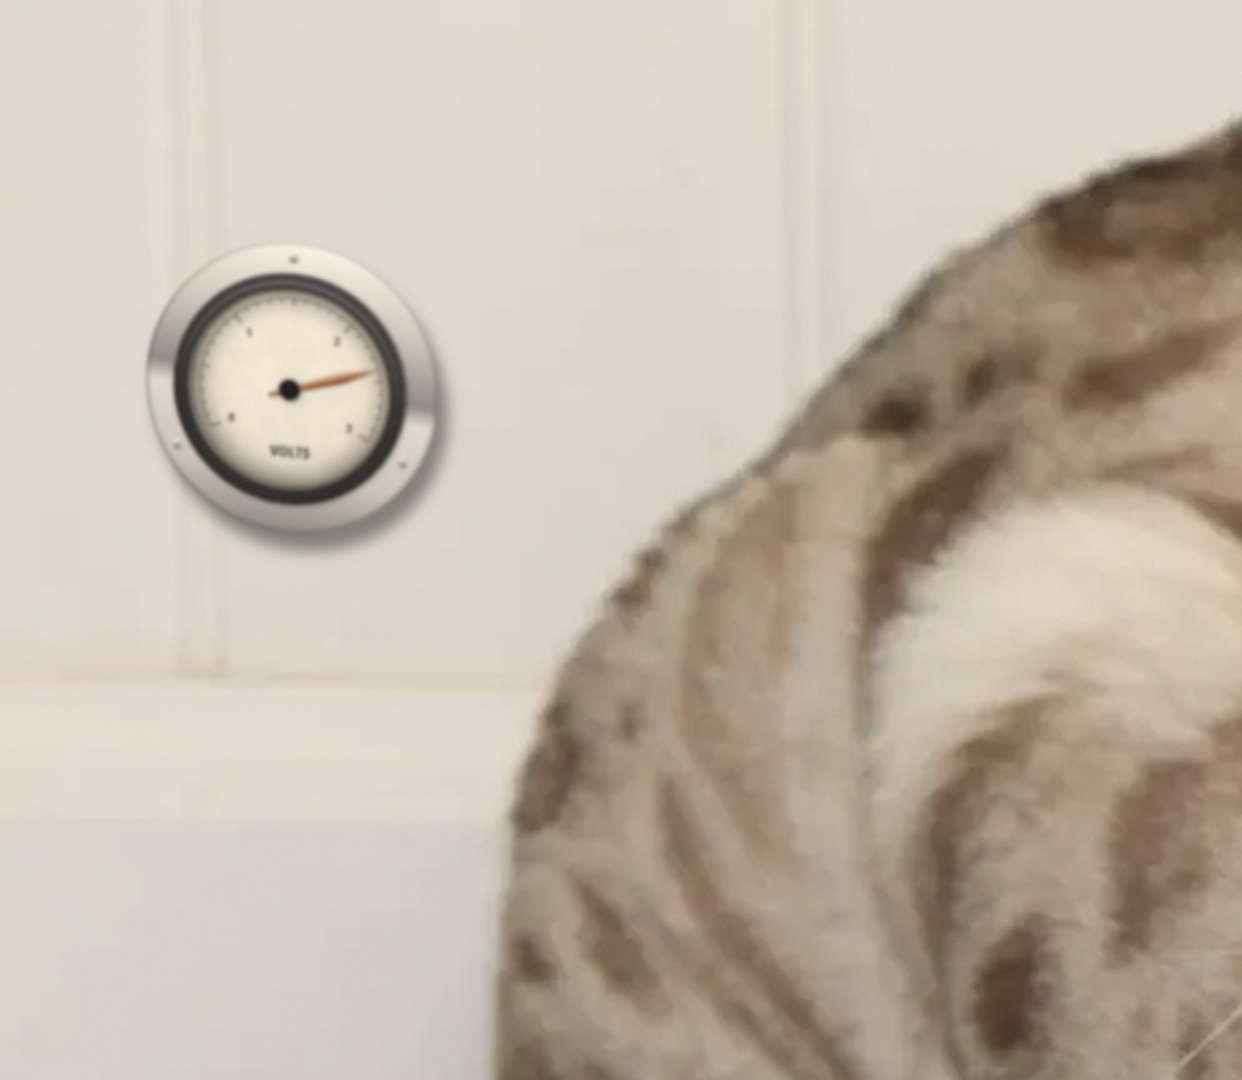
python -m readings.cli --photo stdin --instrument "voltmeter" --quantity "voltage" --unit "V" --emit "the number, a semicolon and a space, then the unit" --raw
2.4; V
